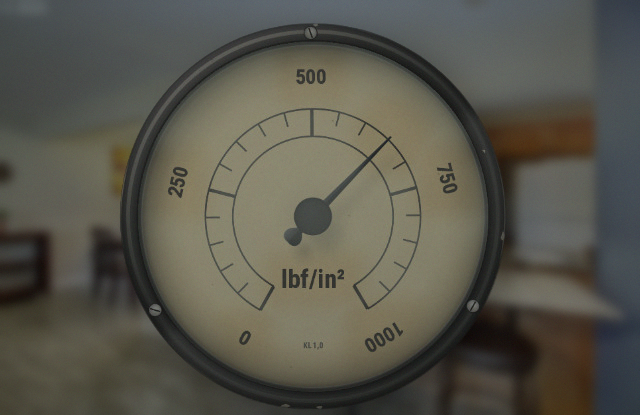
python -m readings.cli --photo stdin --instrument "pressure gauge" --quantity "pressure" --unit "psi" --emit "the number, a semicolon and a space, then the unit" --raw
650; psi
